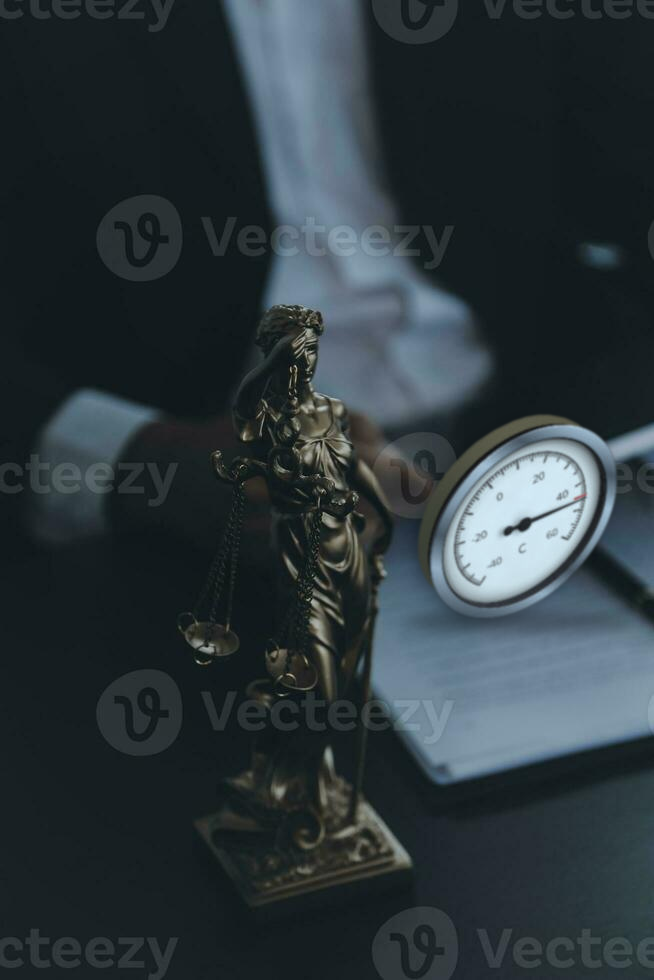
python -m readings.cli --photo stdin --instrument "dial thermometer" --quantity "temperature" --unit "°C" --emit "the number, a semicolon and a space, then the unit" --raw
45; °C
